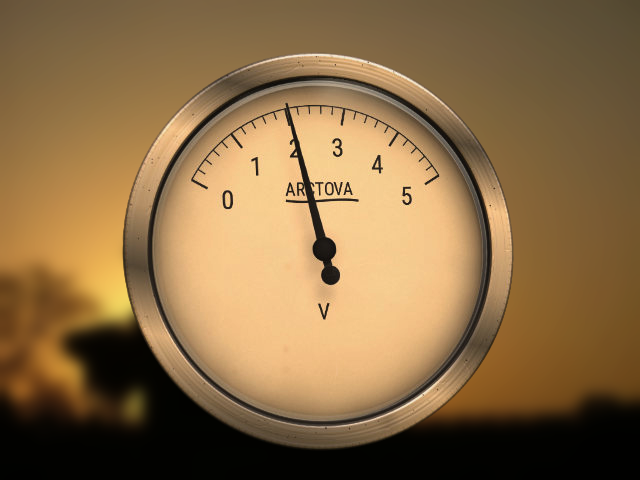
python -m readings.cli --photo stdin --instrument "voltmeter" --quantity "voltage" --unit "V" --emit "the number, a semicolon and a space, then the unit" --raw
2; V
